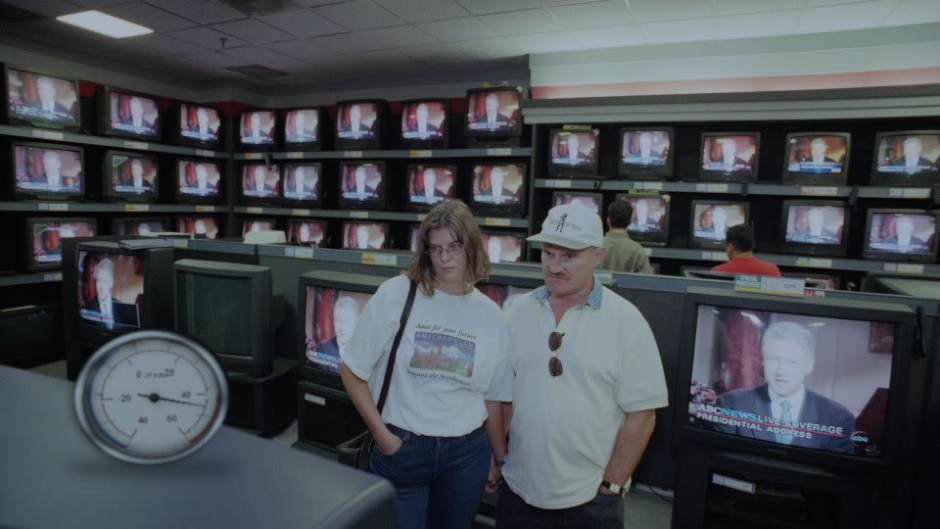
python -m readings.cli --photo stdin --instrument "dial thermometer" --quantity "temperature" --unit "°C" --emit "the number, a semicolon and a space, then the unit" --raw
45; °C
